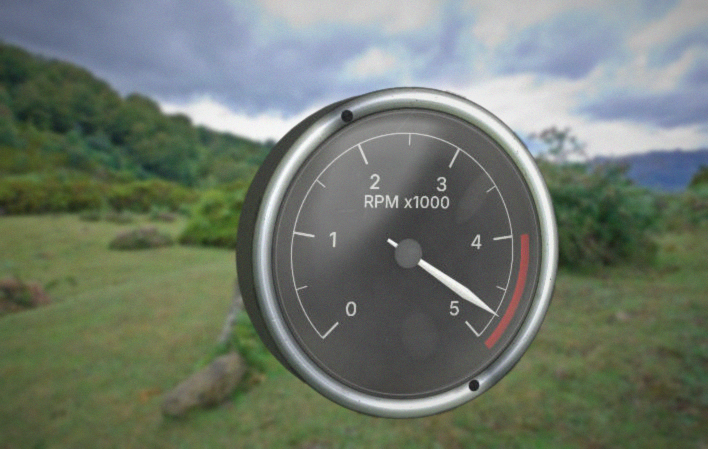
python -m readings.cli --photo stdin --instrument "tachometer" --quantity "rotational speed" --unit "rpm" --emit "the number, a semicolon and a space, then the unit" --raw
4750; rpm
